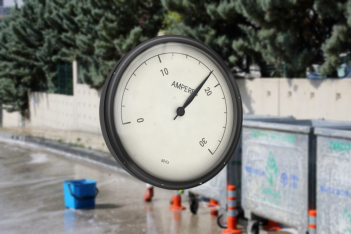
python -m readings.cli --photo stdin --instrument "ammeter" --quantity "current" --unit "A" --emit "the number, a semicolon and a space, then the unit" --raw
18; A
